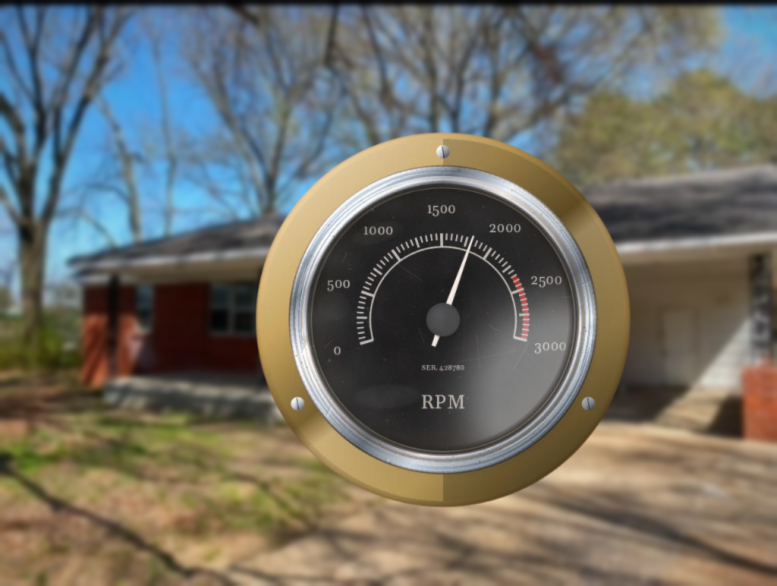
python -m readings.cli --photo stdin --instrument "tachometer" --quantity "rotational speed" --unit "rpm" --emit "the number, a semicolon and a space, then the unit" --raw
1800; rpm
